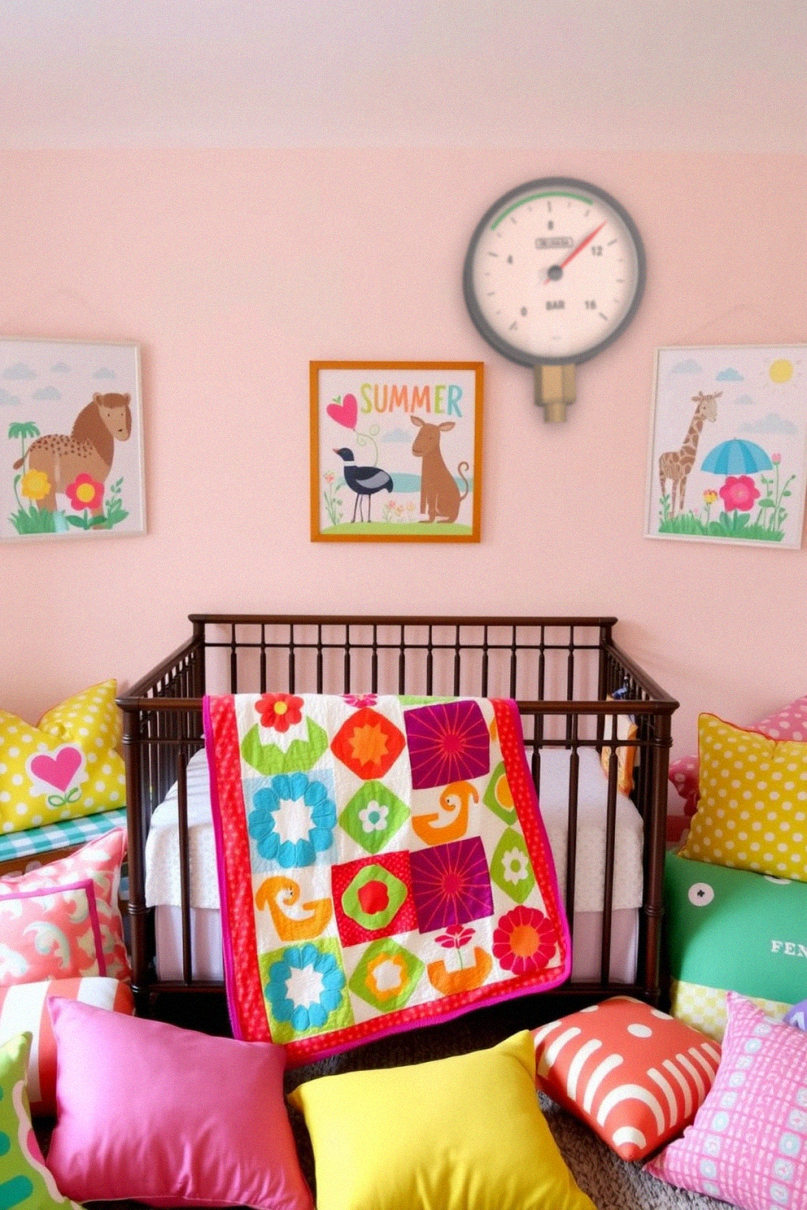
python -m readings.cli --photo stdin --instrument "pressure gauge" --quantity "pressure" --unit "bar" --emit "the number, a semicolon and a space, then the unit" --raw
11; bar
